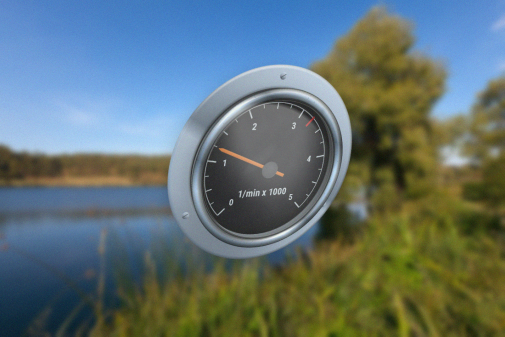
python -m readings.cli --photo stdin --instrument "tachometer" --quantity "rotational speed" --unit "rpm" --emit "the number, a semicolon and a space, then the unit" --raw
1250; rpm
